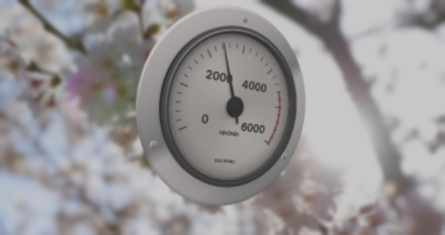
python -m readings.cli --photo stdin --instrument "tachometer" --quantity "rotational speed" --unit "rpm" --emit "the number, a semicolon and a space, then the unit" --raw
2400; rpm
